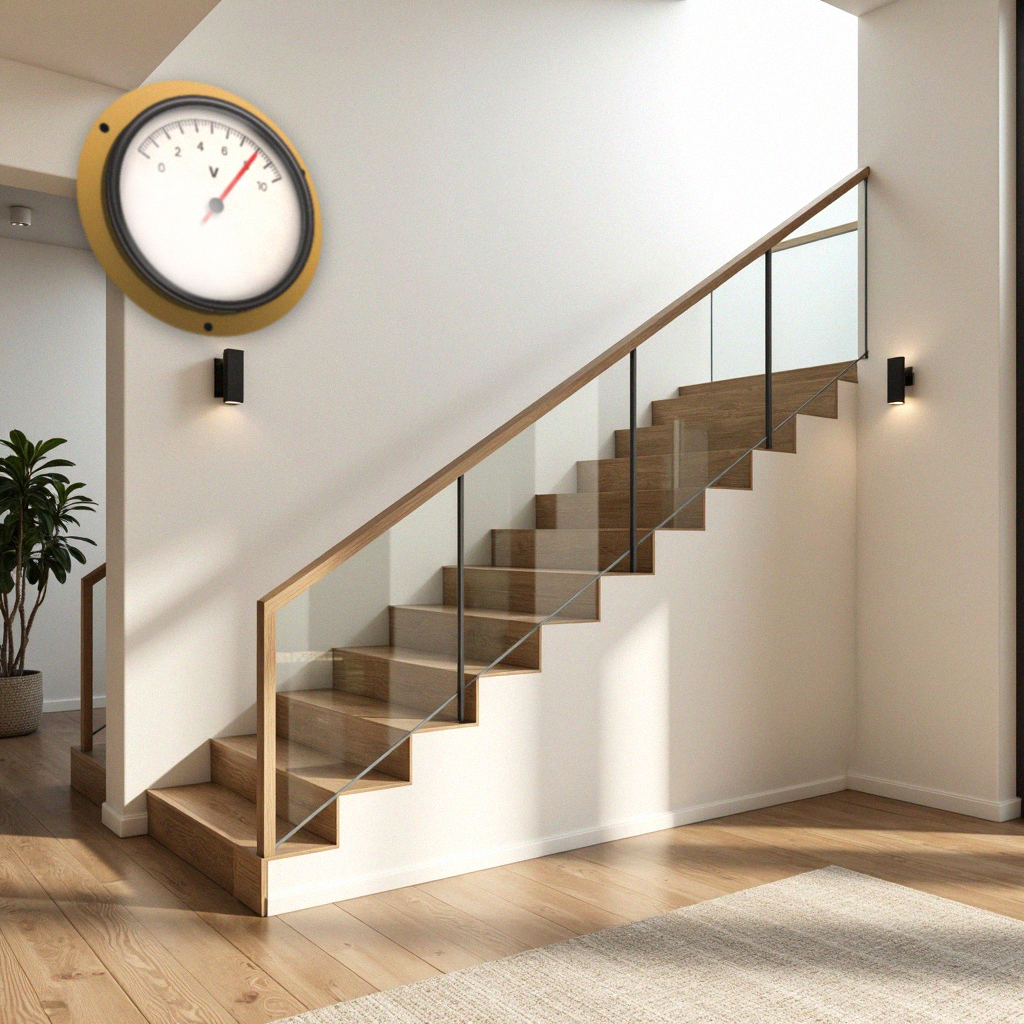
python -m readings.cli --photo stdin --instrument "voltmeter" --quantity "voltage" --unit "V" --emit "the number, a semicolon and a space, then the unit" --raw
8; V
